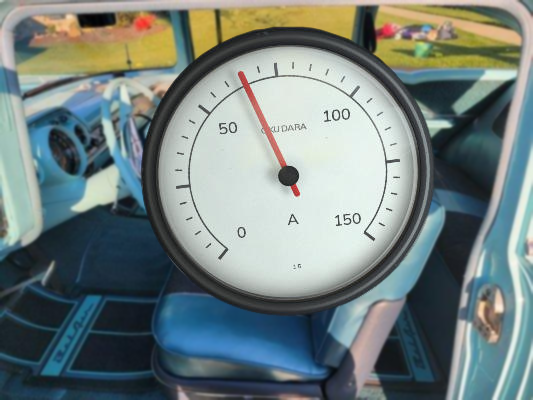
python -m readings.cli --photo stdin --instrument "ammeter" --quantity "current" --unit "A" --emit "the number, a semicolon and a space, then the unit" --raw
65; A
